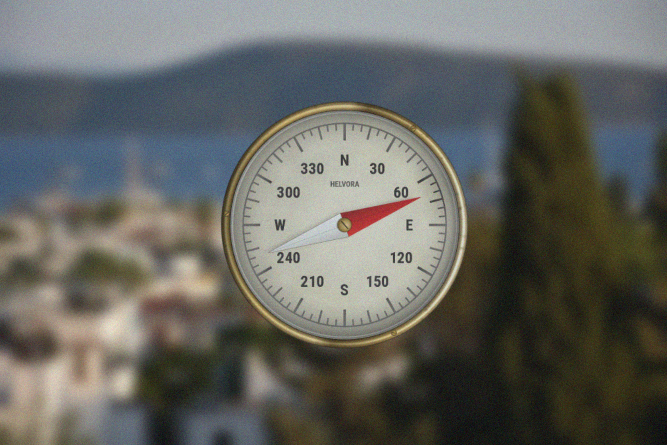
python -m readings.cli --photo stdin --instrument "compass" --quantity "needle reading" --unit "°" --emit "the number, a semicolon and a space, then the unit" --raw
70; °
